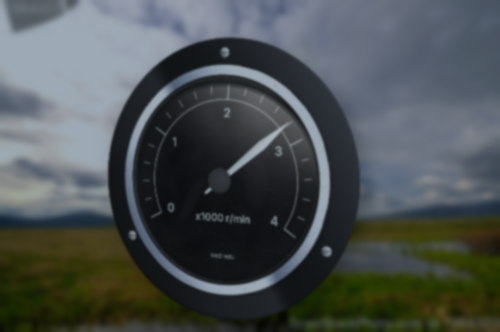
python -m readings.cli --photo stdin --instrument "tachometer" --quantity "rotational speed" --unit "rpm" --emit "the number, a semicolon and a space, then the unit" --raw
2800; rpm
